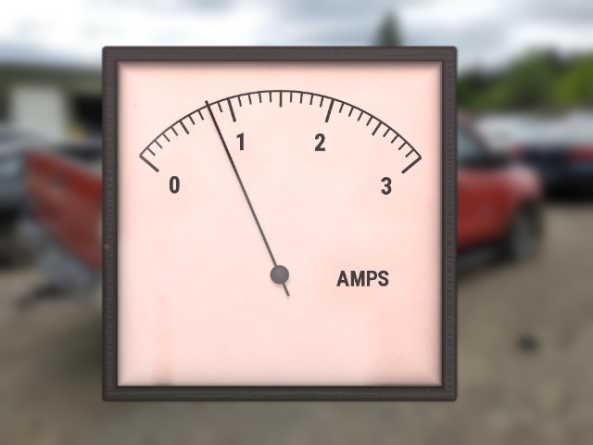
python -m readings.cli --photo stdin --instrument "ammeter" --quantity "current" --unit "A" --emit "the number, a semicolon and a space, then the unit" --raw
0.8; A
